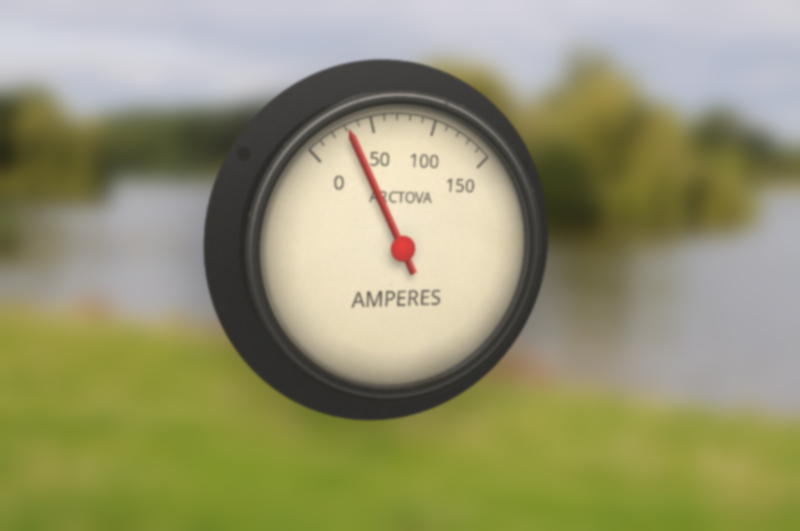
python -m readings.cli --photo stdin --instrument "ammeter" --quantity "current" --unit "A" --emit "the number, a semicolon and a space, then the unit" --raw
30; A
